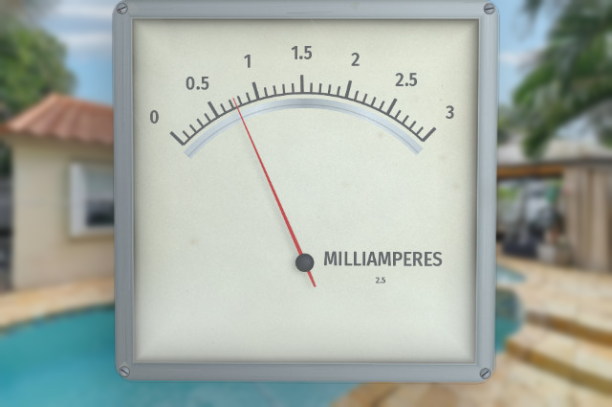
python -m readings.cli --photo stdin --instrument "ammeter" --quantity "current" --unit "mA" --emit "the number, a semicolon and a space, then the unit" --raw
0.75; mA
